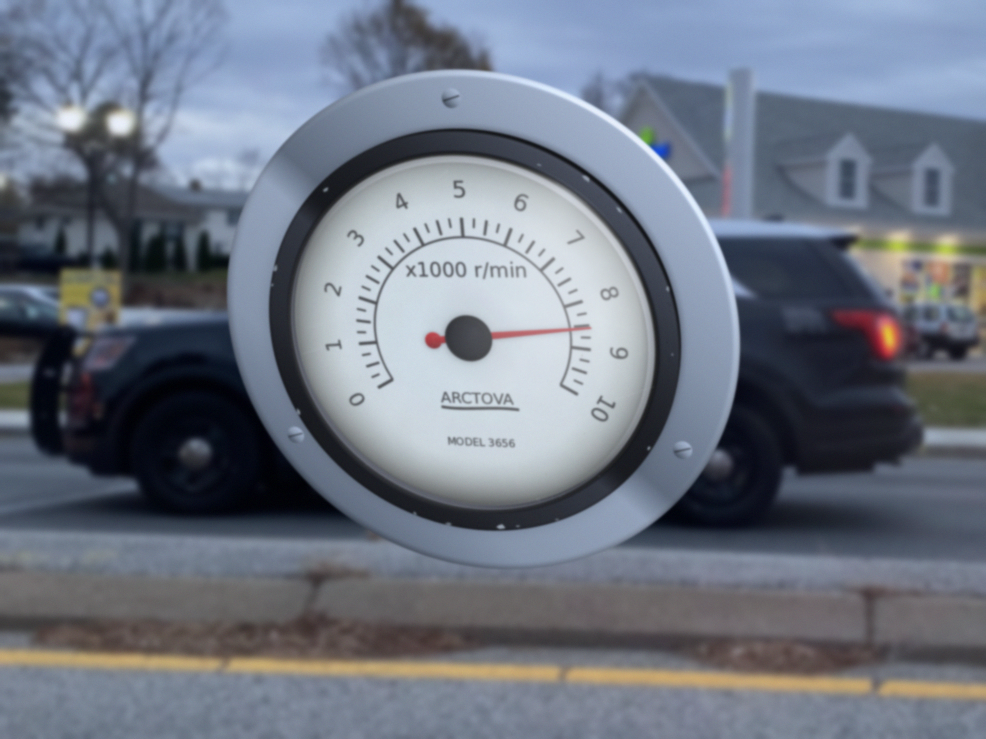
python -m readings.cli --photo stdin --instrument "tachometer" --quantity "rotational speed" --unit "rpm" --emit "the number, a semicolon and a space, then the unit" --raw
8500; rpm
